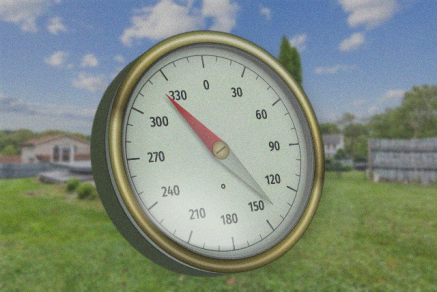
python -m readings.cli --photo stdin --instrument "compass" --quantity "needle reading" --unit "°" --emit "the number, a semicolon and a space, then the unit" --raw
320; °
